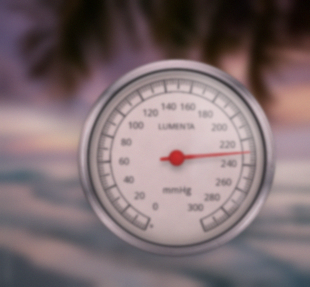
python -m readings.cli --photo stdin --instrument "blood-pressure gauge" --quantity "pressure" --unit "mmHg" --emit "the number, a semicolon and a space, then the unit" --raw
230; mmHg
